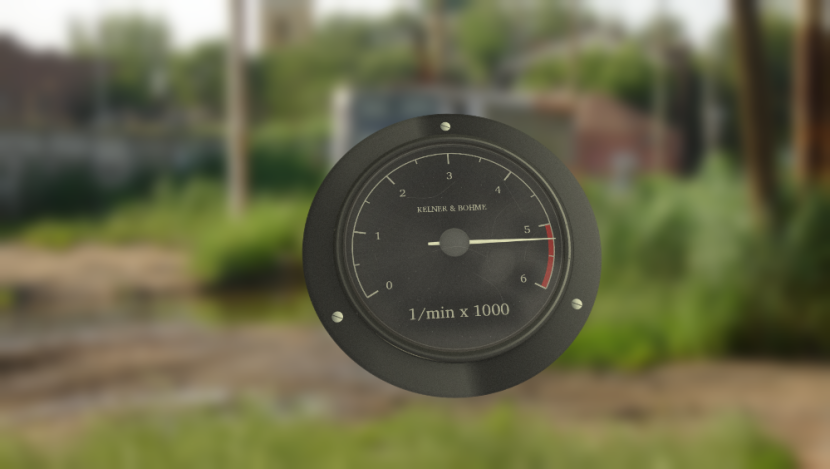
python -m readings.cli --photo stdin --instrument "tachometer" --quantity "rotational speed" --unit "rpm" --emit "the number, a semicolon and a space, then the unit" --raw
5250; rpm
